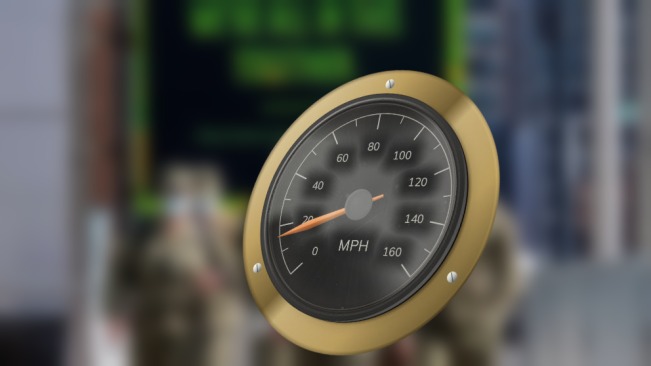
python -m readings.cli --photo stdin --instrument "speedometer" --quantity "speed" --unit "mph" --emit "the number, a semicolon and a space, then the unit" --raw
15; mph
